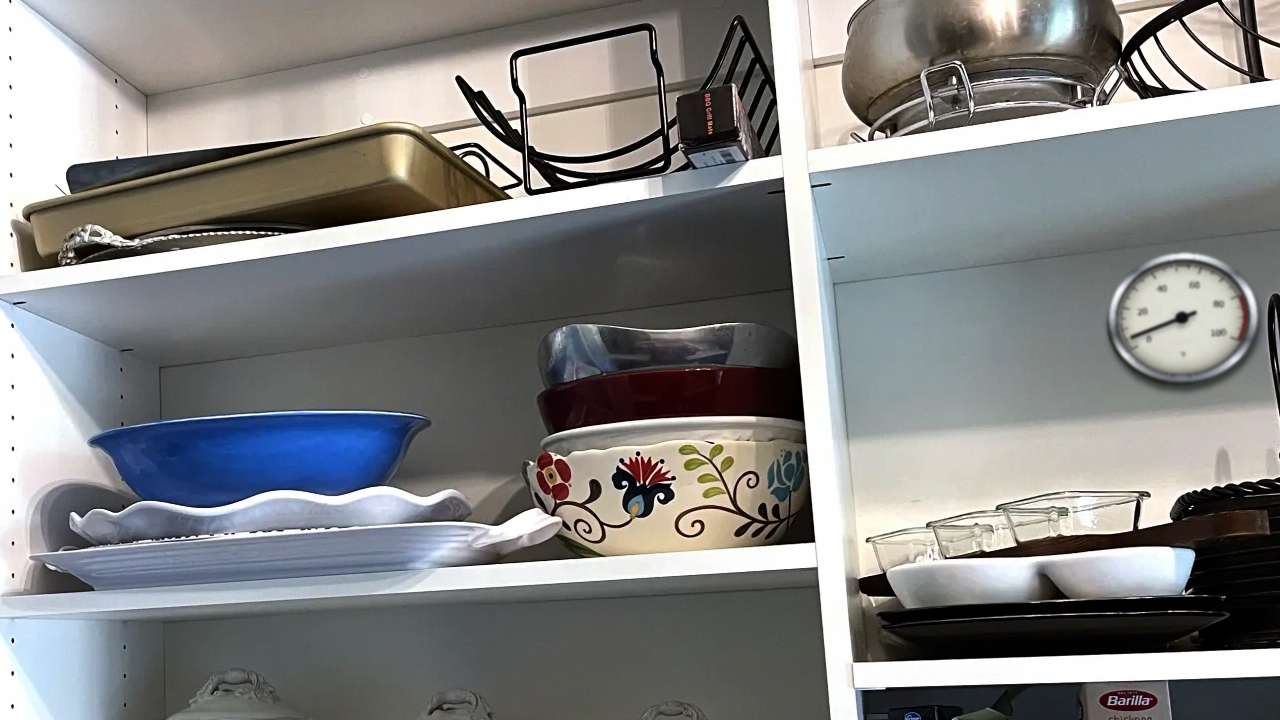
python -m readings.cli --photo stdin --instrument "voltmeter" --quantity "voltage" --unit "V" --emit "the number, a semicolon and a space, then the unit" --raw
5; V
